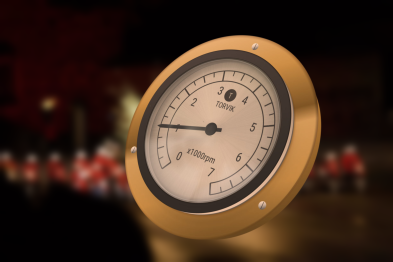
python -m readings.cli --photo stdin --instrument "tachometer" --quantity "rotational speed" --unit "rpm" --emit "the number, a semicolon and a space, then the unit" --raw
1000; rpm
